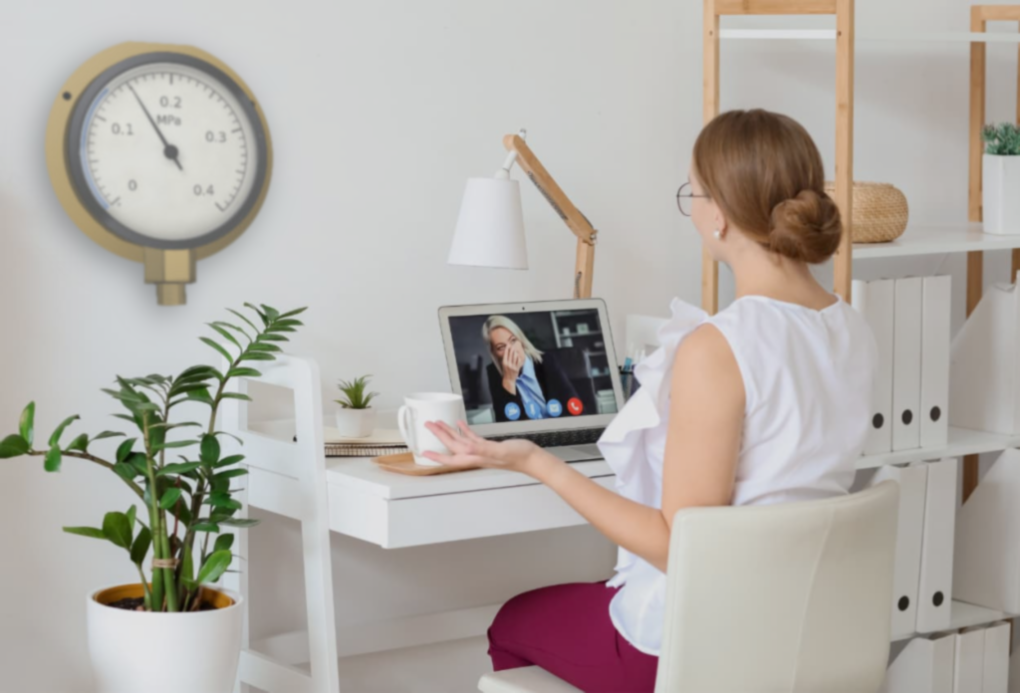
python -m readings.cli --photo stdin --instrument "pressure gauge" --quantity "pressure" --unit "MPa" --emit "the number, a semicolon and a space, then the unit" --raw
0.15; MPa
